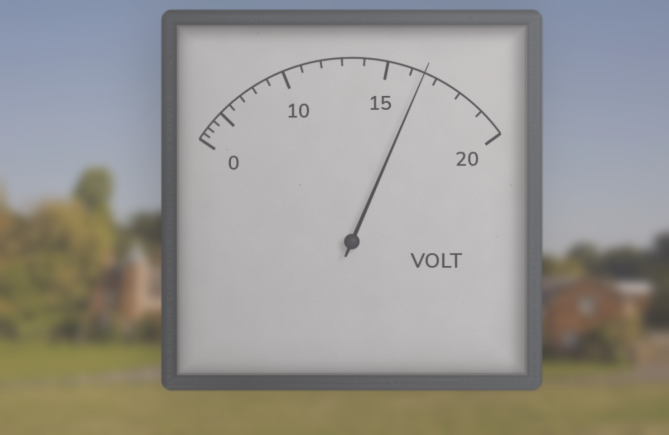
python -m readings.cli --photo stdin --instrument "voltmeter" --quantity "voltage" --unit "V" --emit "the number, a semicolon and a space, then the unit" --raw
16.5; V
